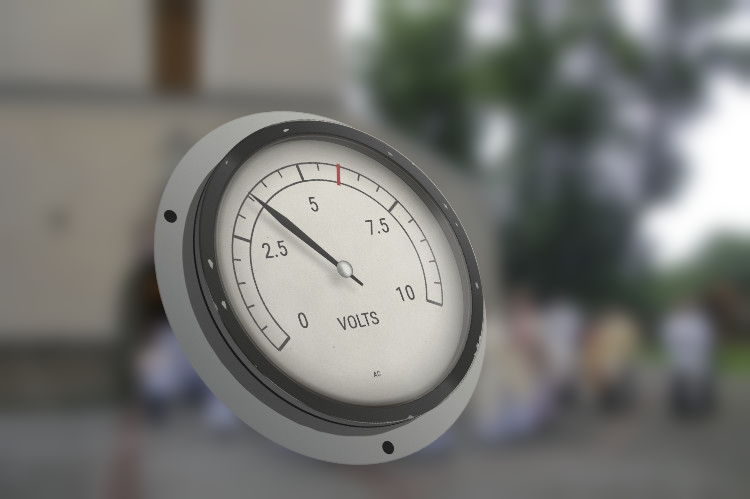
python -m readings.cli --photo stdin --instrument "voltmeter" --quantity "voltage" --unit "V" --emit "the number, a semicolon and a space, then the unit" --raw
3.5; V
